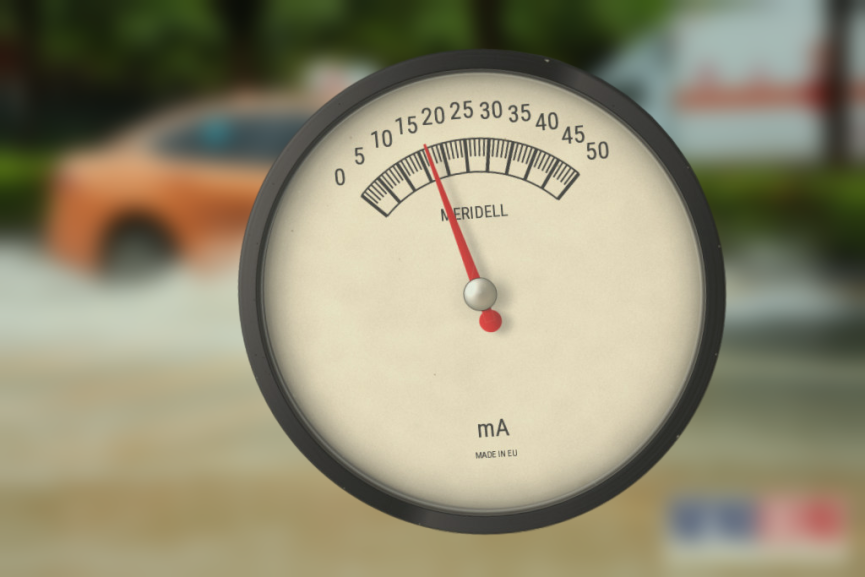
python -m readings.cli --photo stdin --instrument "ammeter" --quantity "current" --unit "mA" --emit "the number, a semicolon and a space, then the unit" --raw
17; mA
